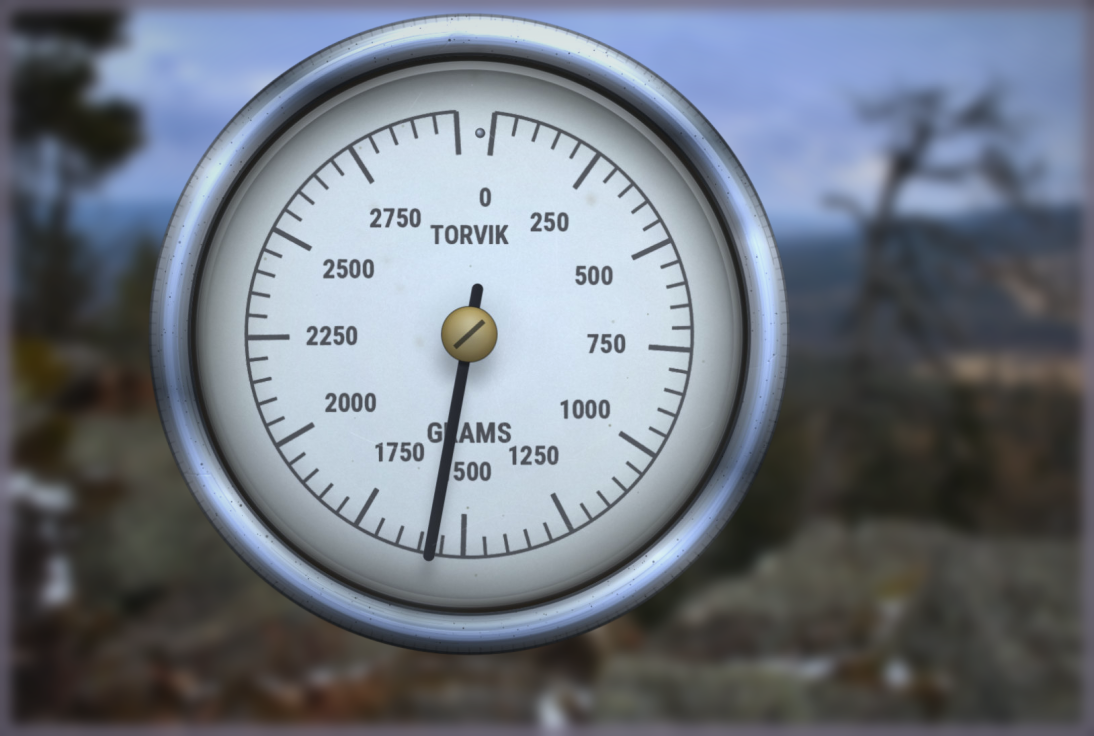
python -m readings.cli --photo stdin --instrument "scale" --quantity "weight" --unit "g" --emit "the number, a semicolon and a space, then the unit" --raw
1575; g
